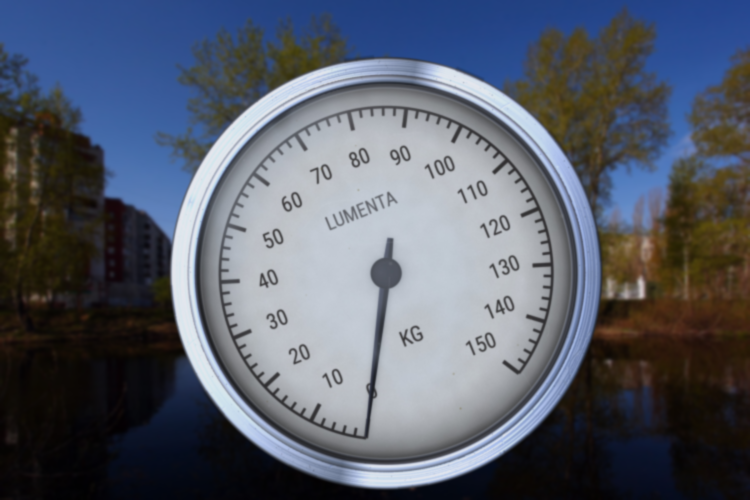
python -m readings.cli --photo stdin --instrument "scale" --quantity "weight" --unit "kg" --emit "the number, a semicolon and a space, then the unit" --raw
0; kg
